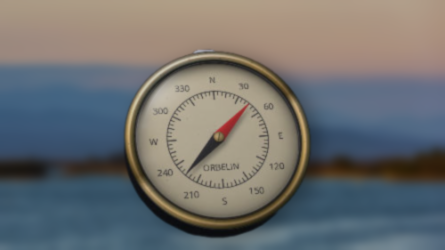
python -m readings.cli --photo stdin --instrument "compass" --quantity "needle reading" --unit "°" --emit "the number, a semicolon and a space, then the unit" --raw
45; °
